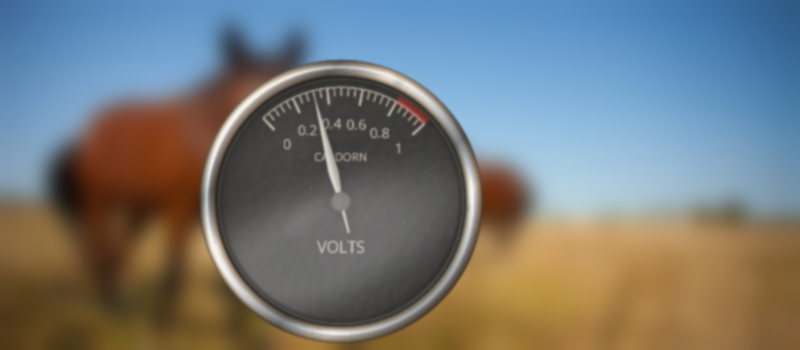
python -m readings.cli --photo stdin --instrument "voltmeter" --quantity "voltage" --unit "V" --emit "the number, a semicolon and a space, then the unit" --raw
0.32; V
